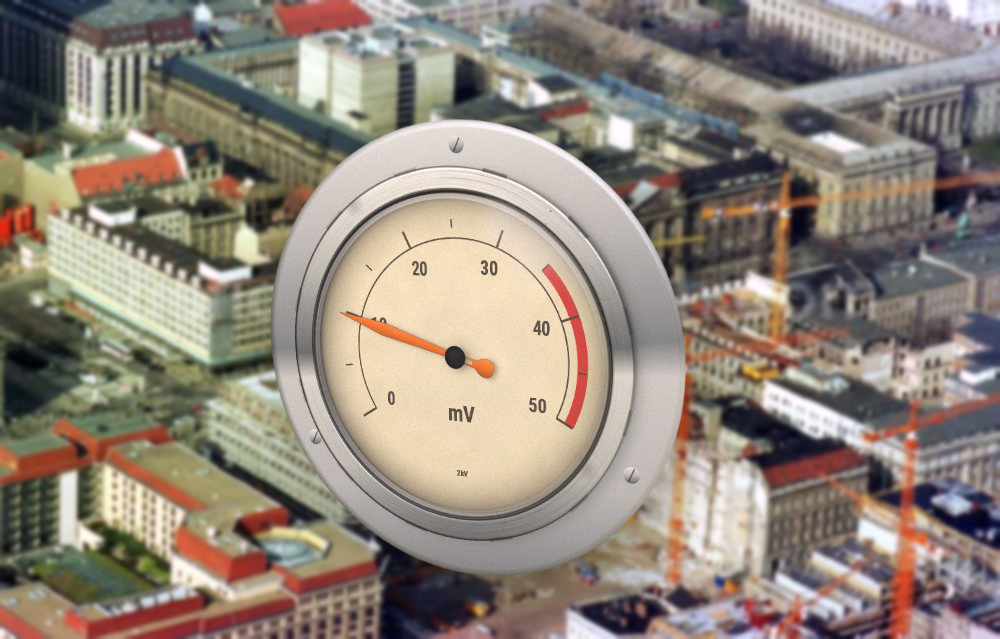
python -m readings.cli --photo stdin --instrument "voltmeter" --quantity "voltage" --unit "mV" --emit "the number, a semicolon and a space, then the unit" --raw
10; mV
